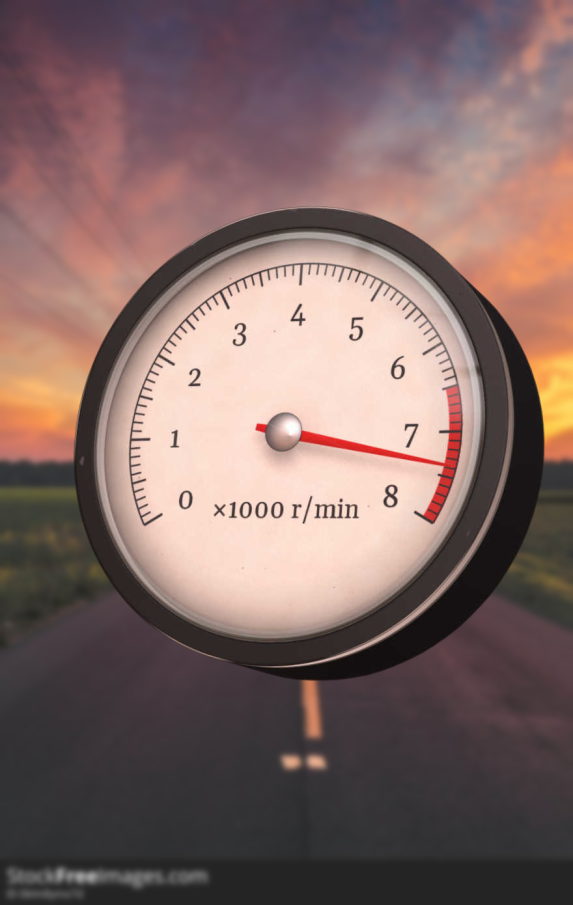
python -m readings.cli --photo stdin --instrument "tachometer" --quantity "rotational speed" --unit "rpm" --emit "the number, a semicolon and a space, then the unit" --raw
7400; rpm
